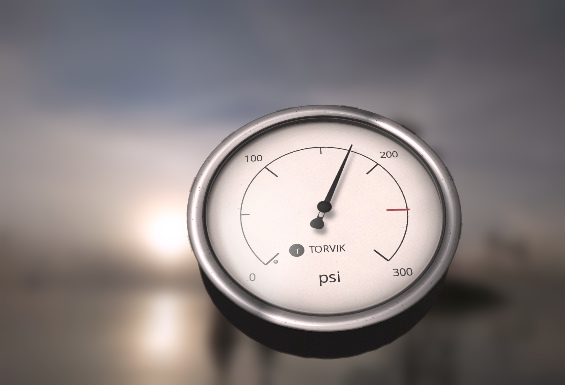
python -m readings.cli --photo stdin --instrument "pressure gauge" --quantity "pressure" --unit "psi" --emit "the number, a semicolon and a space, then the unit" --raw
175; psi
